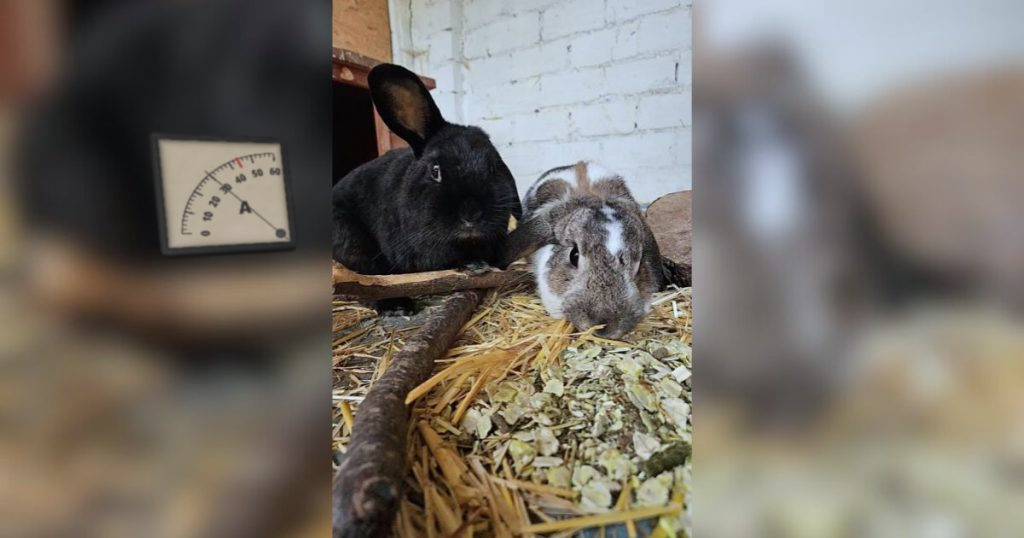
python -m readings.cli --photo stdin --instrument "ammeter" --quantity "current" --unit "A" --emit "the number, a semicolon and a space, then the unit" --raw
30; A
